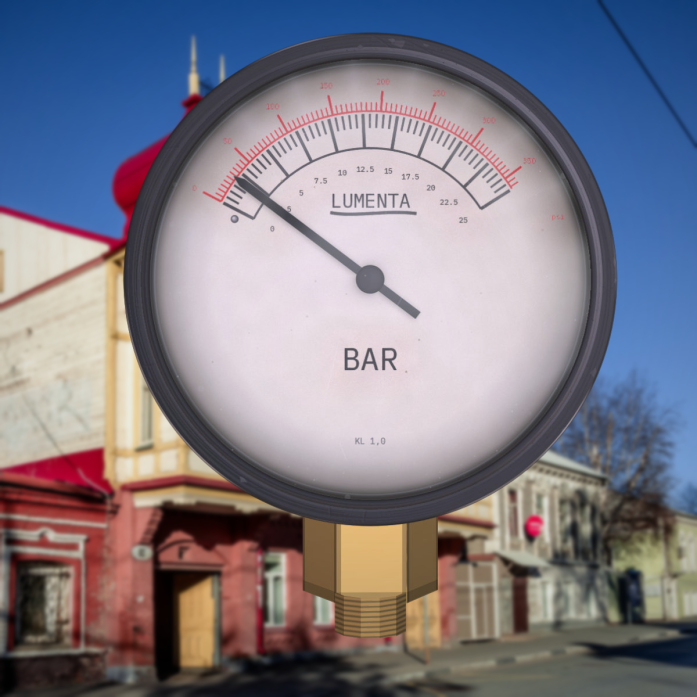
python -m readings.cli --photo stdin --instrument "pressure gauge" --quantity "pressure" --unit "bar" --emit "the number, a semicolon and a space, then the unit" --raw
2; bar
